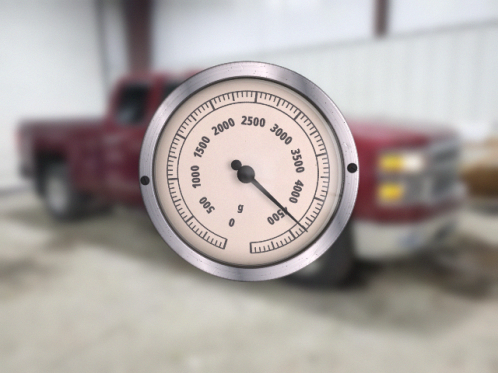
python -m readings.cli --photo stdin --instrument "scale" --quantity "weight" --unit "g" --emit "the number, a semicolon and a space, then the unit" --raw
4350; g
